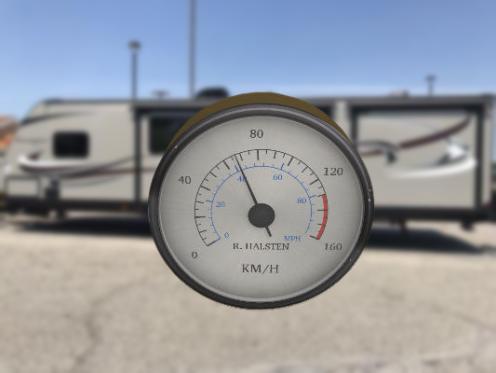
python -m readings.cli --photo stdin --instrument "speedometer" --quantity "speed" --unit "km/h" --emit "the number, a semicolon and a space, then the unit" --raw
67.5; km/h
